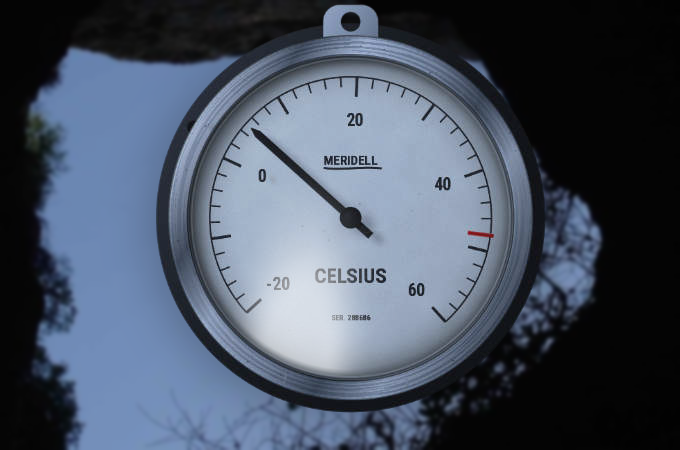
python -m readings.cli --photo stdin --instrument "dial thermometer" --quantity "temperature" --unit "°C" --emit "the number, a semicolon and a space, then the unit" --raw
5; °C
